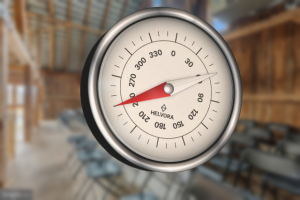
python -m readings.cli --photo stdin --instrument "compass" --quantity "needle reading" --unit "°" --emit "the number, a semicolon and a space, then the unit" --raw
240; °
